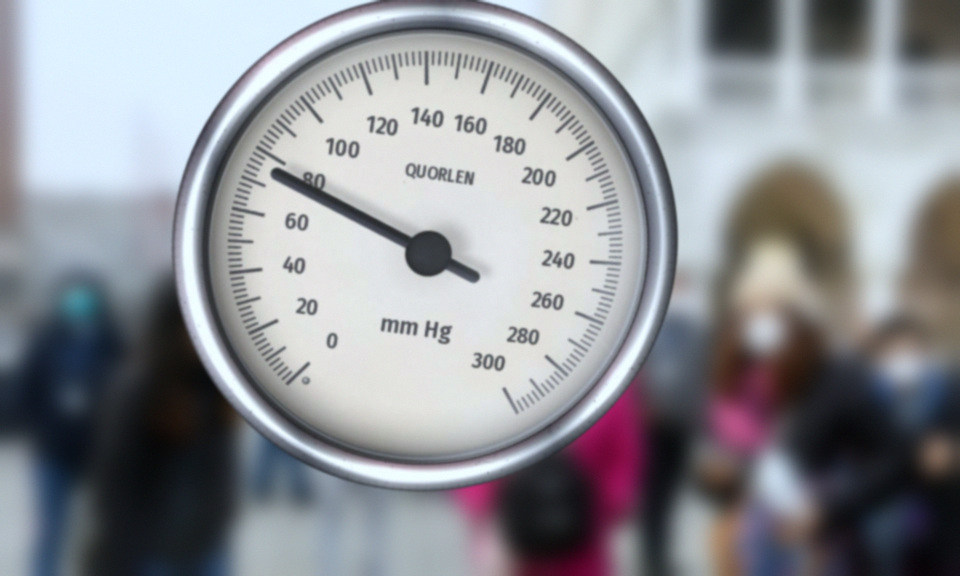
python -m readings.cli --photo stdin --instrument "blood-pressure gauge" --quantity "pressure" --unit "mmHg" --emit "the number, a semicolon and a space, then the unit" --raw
76; mmHg
